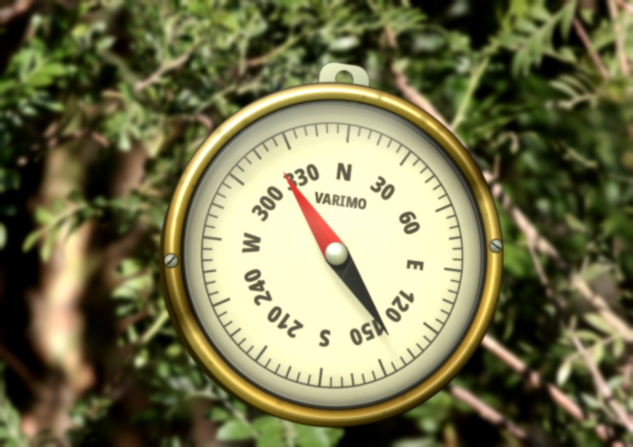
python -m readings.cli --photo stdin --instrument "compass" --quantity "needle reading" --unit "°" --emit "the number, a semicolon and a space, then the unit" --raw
320; °
